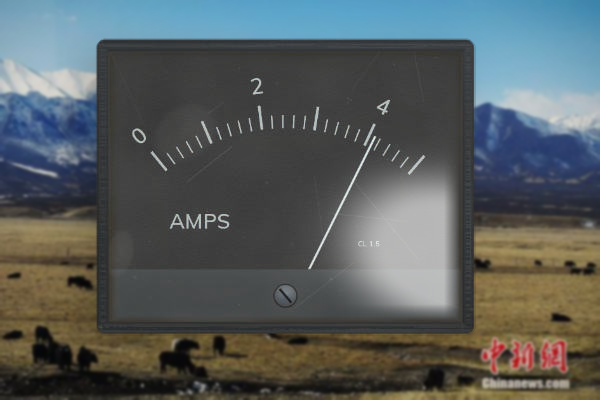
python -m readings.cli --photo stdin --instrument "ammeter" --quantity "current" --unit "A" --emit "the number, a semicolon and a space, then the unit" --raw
4.1; A
